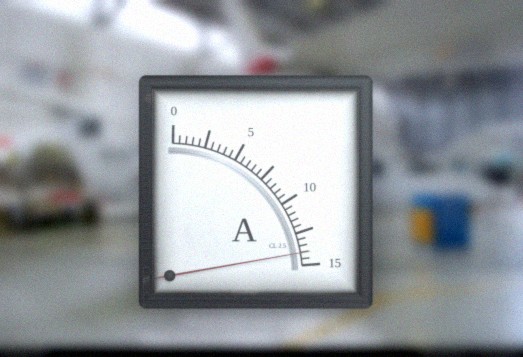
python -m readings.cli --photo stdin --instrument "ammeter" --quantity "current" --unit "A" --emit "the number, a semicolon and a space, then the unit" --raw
14; A
